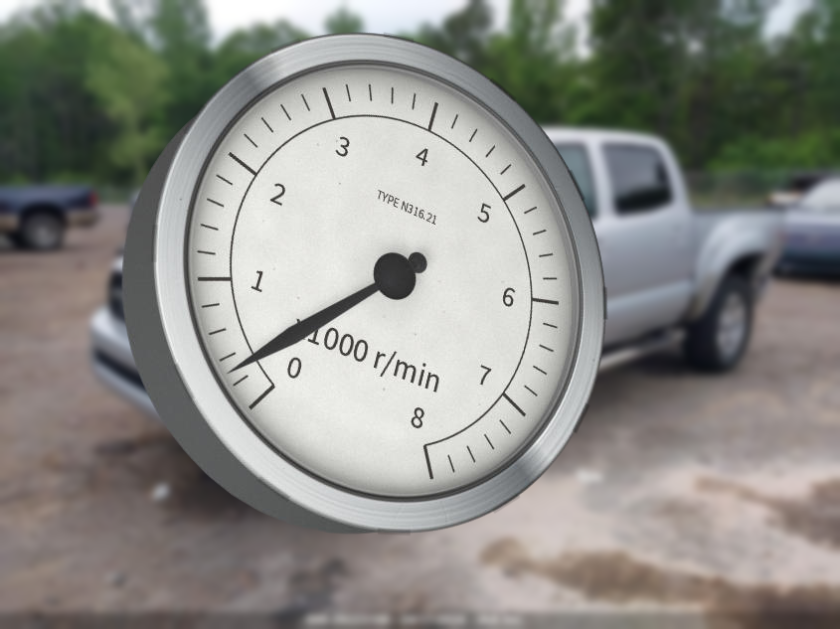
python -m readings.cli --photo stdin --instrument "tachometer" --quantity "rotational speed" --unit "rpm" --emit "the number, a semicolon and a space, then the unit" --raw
300; rpm
